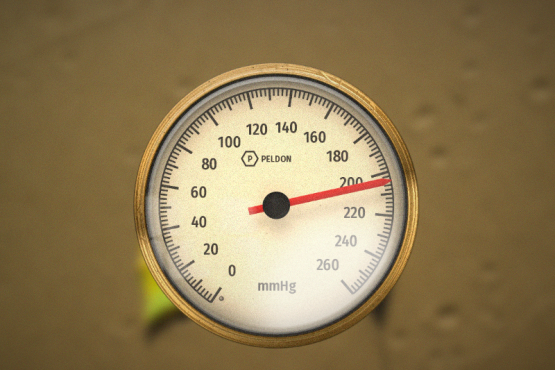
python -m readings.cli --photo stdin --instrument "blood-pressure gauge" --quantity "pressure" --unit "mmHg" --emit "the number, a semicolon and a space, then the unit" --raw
204; mmHg
